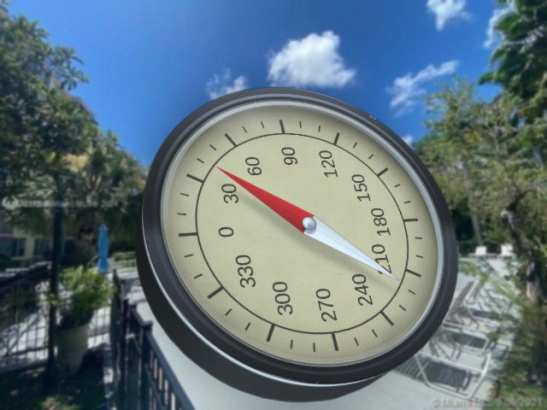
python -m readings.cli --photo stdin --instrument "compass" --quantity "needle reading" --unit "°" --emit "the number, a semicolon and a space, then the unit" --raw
40; °
